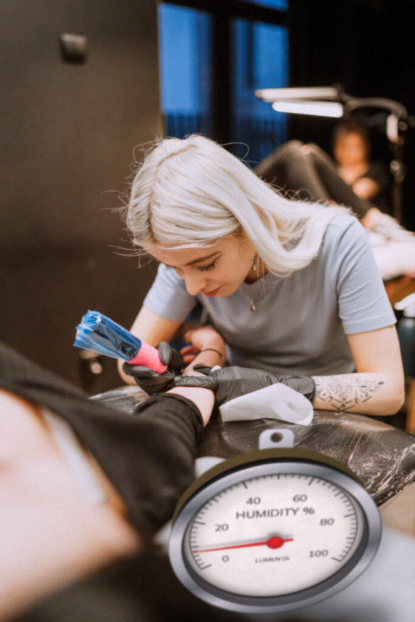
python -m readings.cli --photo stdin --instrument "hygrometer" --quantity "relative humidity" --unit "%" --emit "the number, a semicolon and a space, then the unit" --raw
10; %
